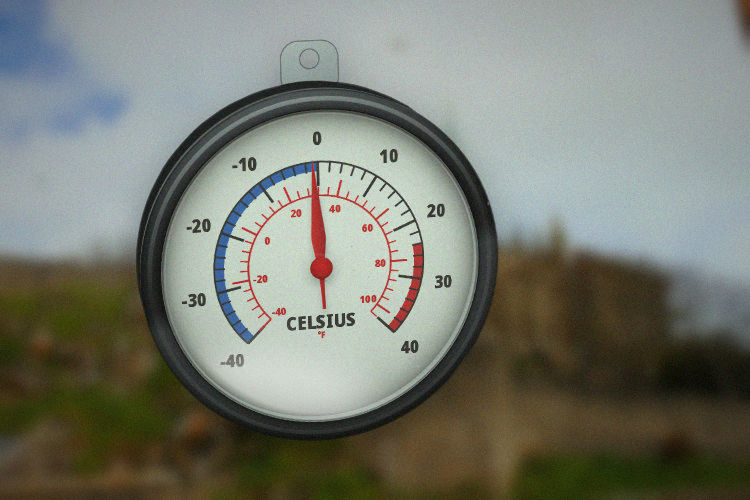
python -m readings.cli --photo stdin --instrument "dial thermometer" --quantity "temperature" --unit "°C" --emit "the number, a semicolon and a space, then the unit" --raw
-1; °C
